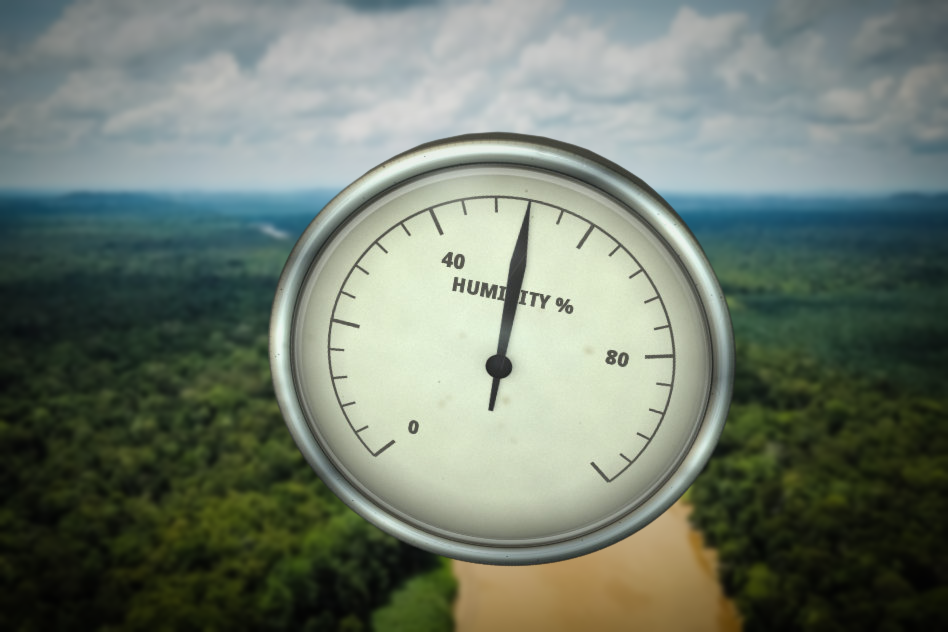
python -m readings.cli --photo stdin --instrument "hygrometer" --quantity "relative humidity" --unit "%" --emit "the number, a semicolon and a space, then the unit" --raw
52; %
